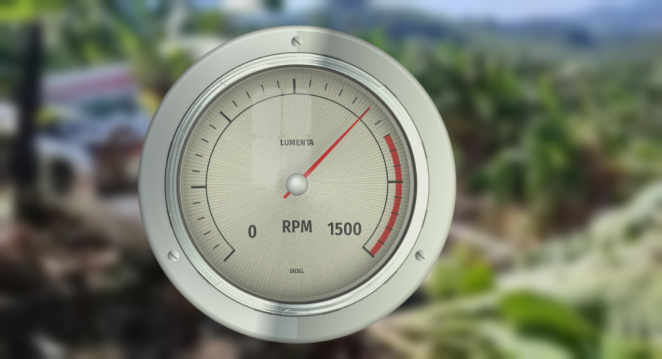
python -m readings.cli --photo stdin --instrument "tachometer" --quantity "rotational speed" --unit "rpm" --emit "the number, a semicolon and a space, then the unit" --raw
1000; rpm
